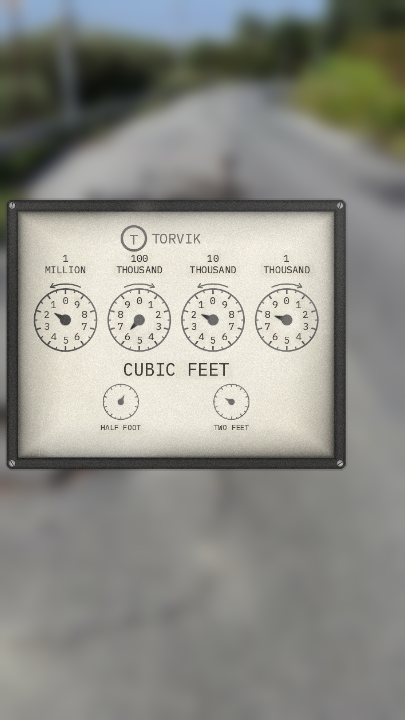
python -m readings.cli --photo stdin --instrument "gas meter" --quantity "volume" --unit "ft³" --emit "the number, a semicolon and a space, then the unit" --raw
161800; ft³
